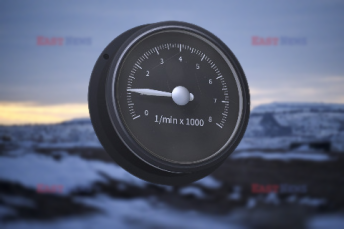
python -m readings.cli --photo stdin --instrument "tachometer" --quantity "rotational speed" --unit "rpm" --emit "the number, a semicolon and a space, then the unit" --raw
1000; rpm
